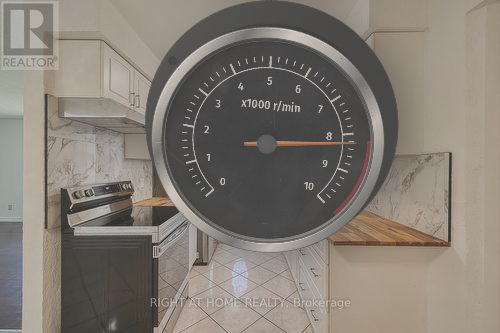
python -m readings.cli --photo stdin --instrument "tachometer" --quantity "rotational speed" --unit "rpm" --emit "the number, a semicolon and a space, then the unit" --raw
8200; rpm
